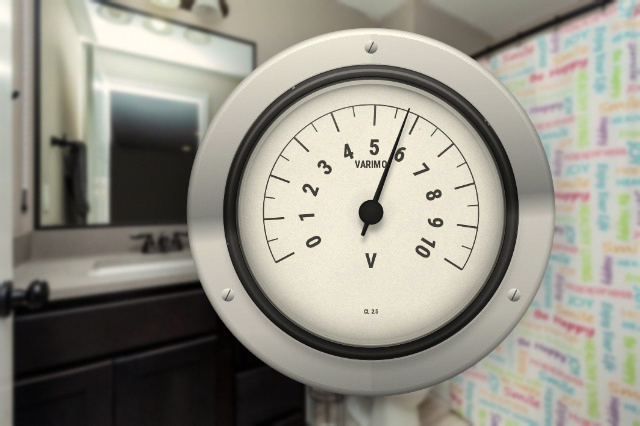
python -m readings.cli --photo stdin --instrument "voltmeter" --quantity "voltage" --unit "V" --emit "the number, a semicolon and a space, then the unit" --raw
5.75; V
